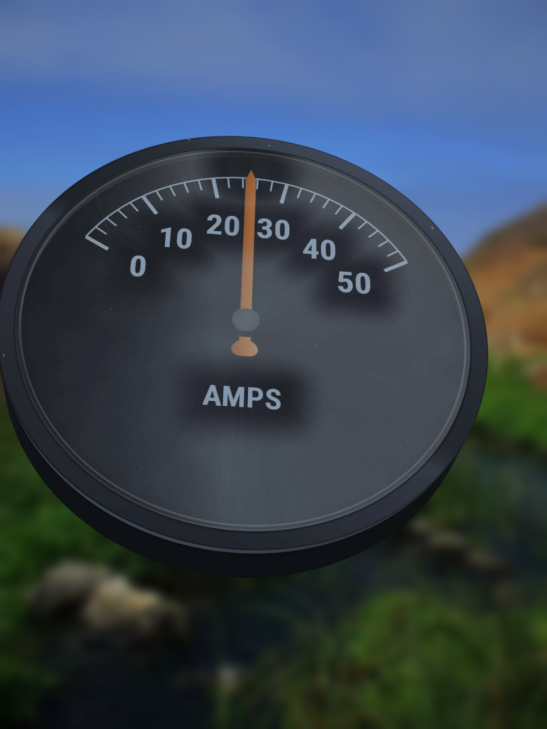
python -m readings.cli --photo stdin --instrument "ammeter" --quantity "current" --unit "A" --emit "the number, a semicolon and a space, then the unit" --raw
25; A
